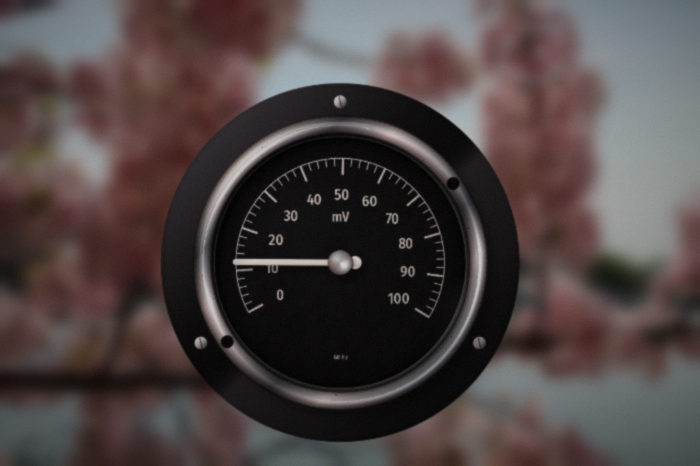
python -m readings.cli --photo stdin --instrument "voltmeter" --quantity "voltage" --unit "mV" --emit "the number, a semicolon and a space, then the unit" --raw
12; mV
